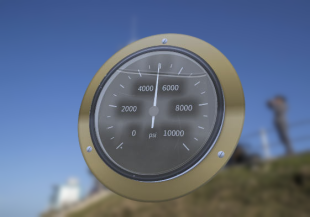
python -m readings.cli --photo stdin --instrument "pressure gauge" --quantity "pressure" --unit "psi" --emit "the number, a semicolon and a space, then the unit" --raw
5000; psi
